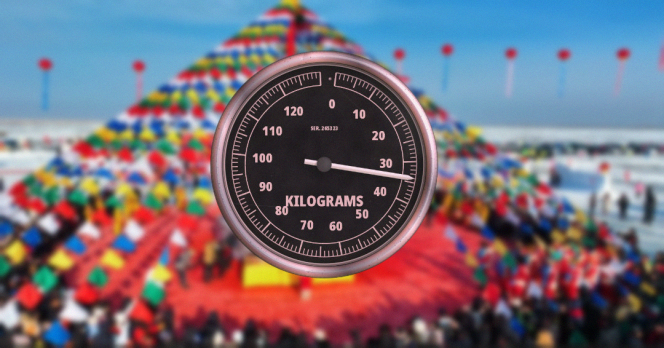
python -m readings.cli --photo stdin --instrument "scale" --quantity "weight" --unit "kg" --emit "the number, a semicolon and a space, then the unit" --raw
34; kg
